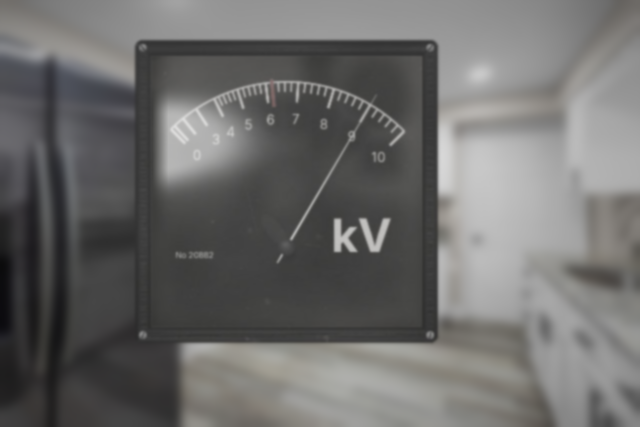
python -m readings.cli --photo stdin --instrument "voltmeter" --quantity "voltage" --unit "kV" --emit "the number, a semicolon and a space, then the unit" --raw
9; kV
